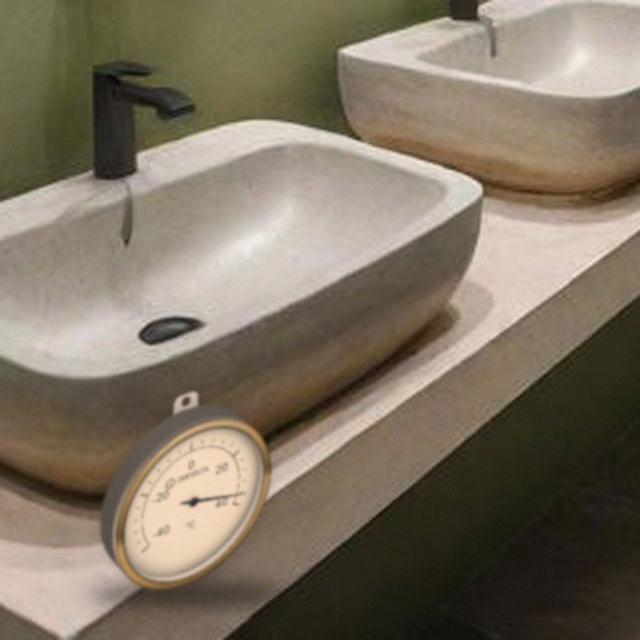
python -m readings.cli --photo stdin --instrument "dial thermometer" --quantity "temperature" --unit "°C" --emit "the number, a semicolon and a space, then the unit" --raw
36; °C
